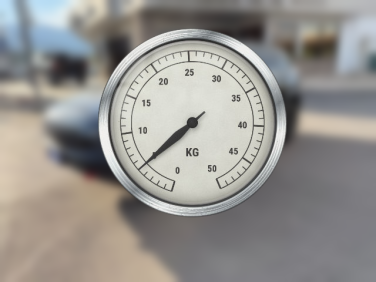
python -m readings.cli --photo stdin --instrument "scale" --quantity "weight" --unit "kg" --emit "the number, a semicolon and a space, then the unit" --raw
5; kg
